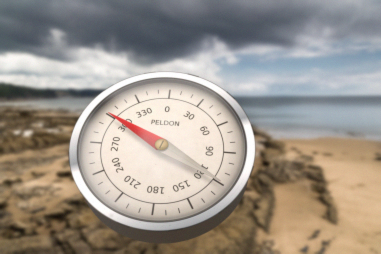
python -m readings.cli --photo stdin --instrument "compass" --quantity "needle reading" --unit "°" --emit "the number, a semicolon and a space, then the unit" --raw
300; °
